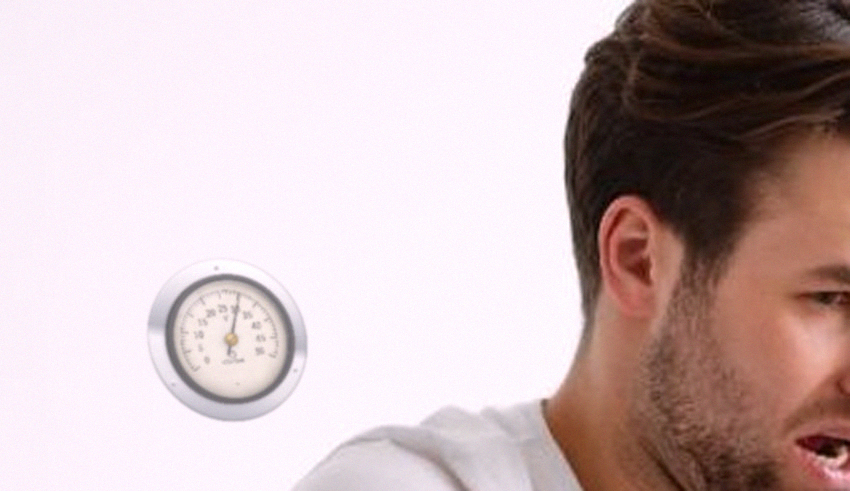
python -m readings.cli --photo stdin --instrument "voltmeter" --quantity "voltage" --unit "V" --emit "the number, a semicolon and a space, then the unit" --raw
30; V
